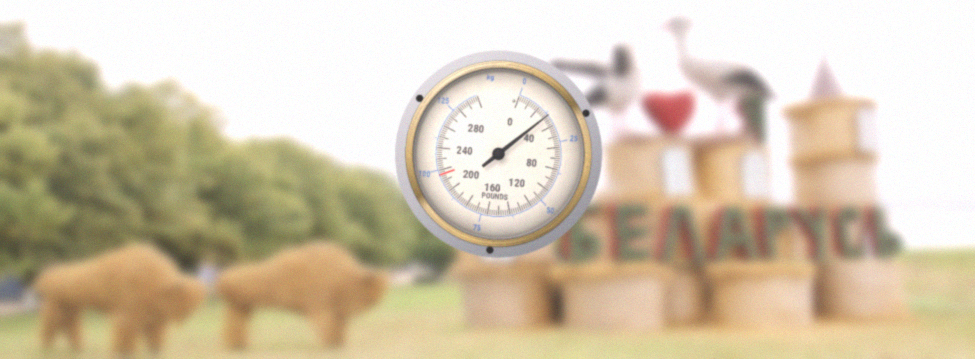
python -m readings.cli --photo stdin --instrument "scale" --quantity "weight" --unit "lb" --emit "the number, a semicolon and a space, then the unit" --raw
30; lb
